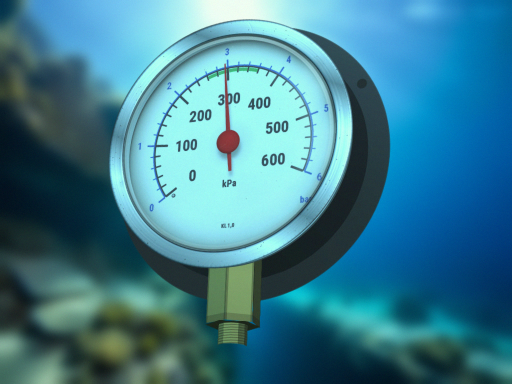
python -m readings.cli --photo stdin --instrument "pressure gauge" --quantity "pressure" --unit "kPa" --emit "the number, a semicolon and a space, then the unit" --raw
300; kPa
